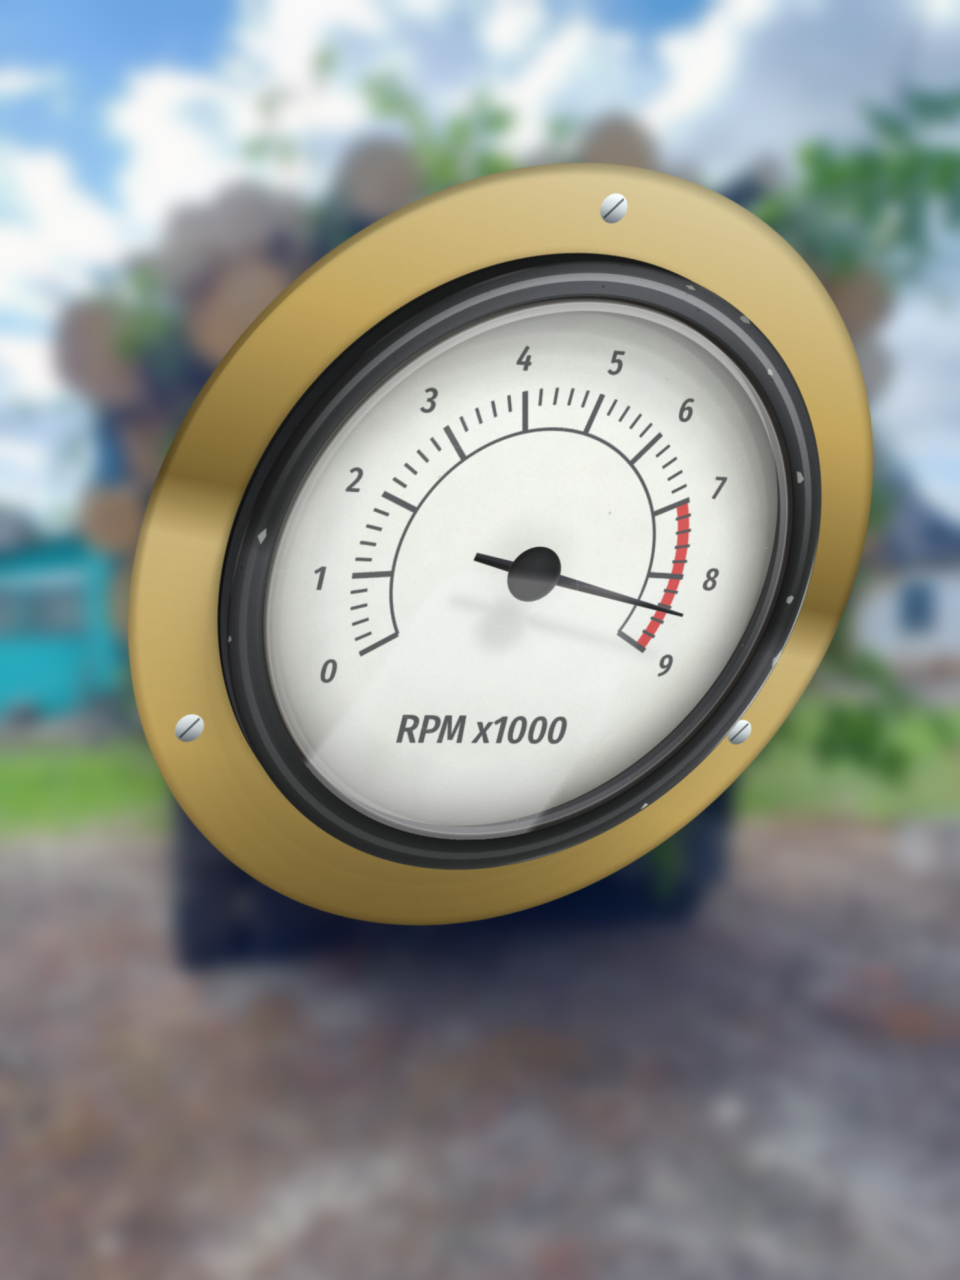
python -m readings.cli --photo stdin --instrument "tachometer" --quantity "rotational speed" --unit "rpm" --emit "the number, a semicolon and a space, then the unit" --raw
8400; rpm
